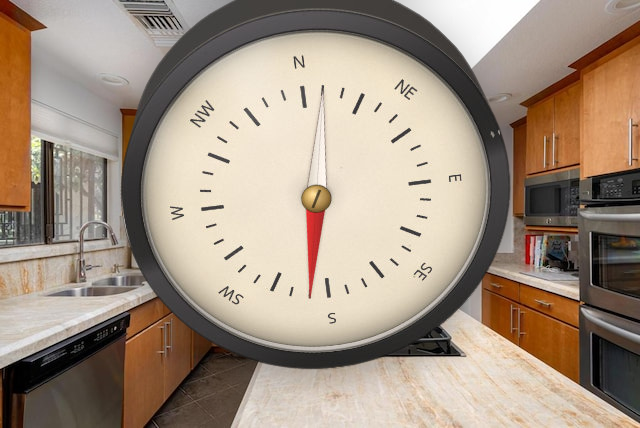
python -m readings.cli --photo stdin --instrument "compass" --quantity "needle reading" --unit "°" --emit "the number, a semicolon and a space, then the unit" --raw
190; °
